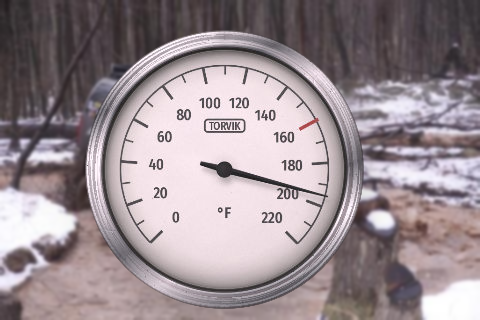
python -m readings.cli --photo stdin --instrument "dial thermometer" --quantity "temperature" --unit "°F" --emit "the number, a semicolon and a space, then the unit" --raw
195; °F
